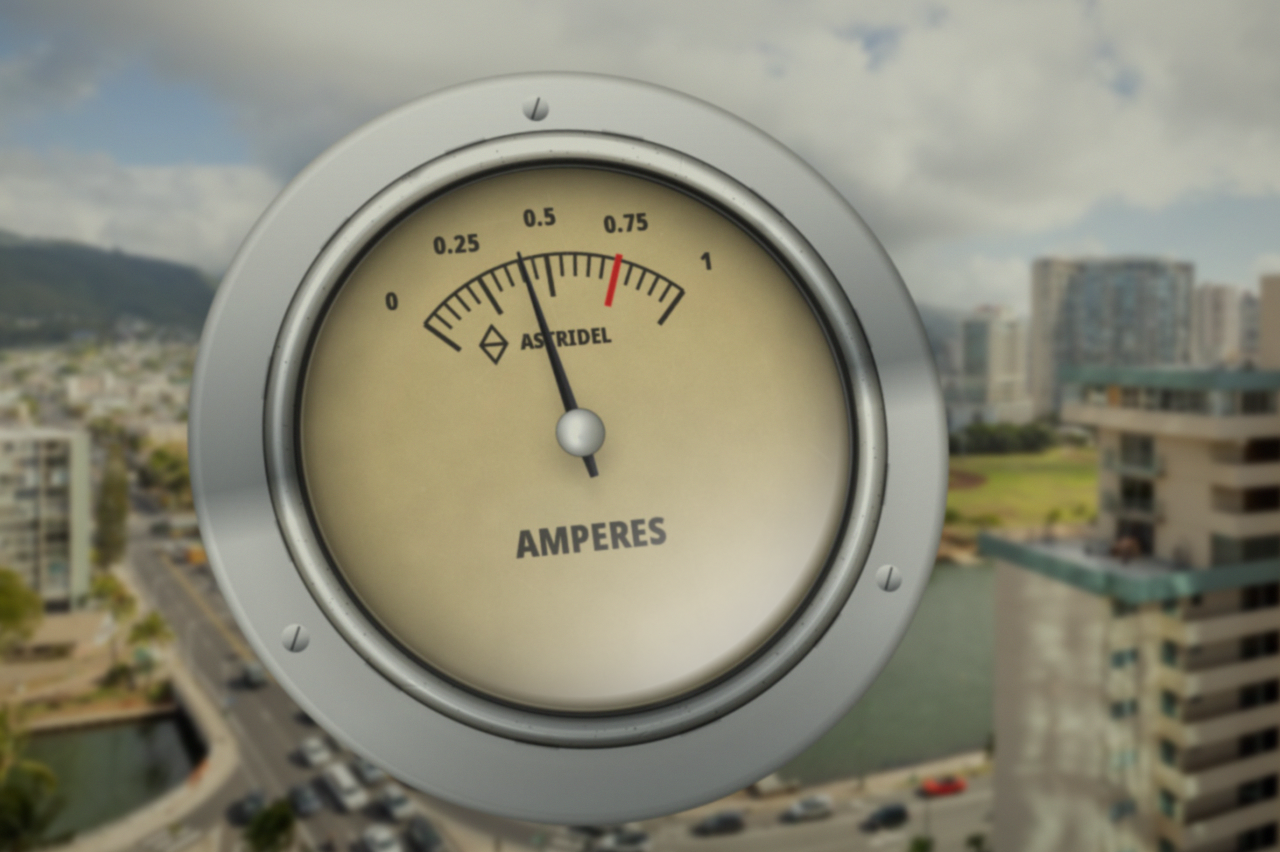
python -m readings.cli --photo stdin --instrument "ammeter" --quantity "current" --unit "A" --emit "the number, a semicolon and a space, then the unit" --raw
0.4; A
